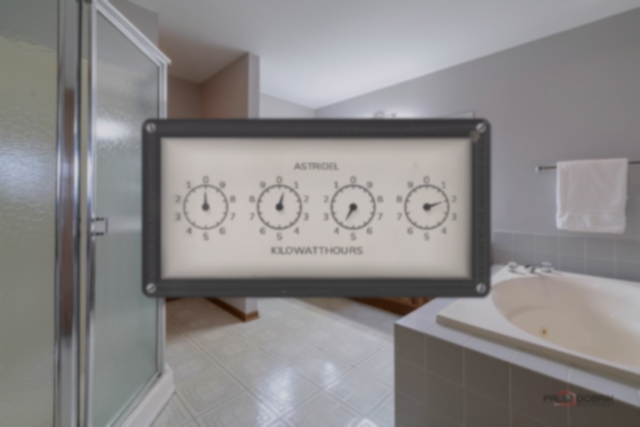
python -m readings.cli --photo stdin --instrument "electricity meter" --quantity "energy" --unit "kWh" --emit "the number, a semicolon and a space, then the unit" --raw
42; kWh
